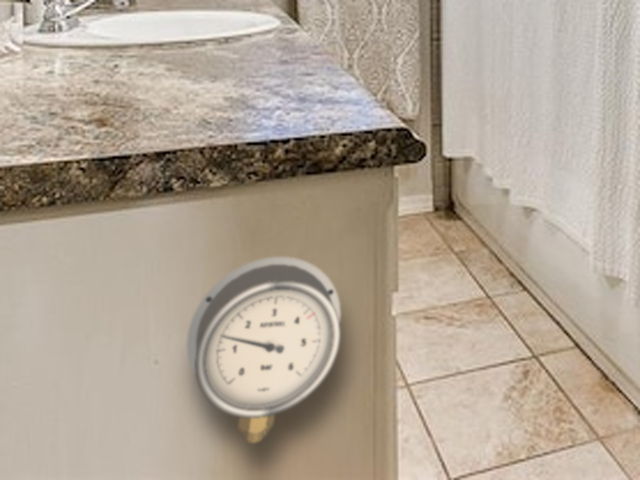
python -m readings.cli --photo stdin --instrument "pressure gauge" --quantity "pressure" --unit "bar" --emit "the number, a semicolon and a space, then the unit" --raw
1.4; bar
